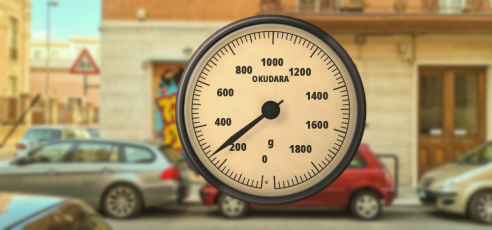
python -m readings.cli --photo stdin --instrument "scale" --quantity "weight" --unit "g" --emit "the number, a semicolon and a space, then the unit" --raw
260; g
